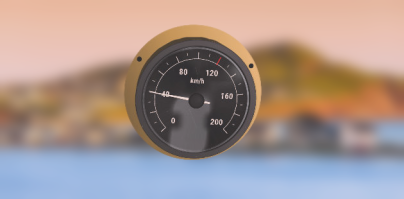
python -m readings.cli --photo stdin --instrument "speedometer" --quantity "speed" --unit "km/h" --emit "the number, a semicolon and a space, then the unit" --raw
40; km/h
